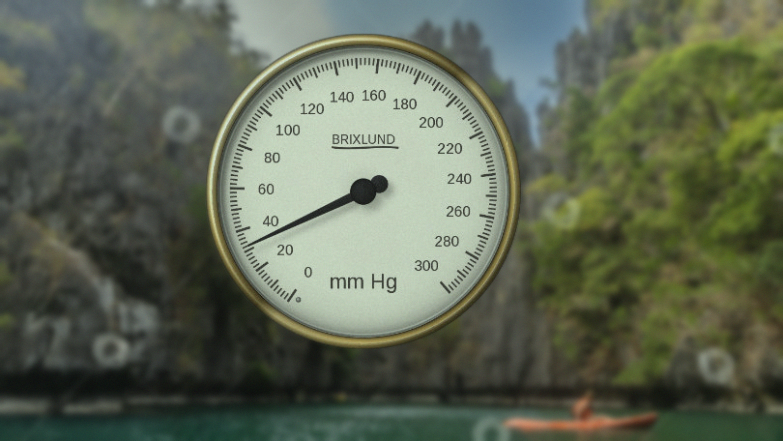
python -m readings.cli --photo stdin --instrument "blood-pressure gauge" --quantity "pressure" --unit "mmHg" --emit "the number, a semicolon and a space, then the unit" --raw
32; mmHg
